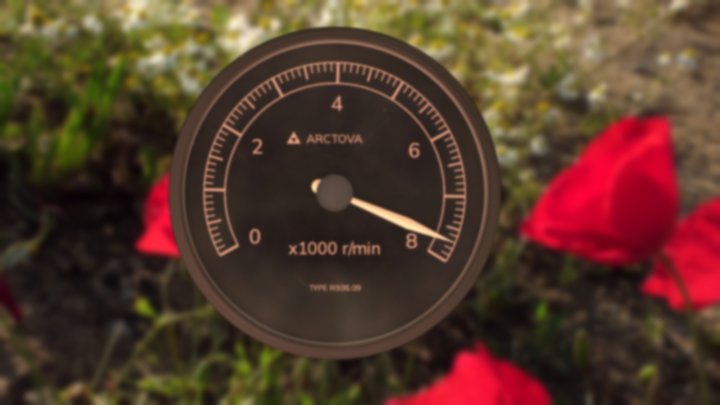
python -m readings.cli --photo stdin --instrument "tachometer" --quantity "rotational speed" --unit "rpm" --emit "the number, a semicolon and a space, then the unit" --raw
7700; rpm
